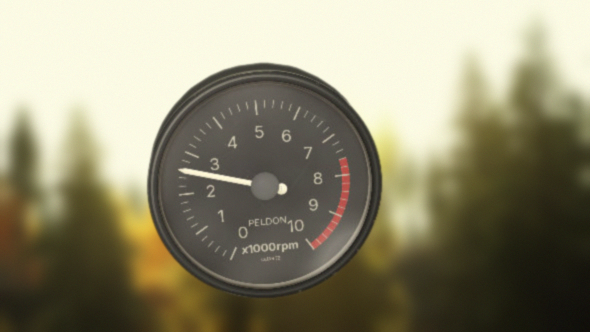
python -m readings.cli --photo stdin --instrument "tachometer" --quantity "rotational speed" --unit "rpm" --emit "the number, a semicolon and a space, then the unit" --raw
2600; rpm
